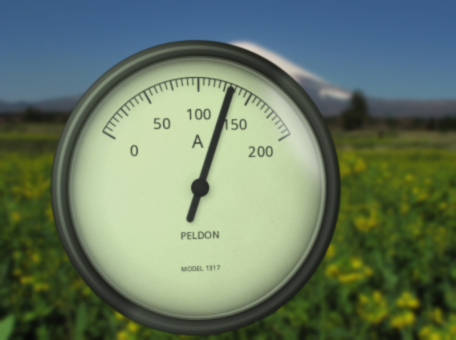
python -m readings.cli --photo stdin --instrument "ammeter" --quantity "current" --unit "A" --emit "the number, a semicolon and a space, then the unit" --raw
130; A
